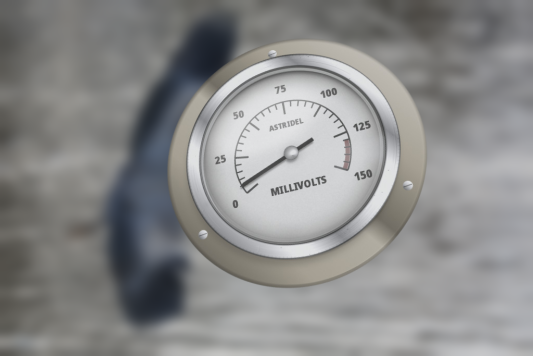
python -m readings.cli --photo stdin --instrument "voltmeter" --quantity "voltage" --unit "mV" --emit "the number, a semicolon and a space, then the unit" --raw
5; mV
